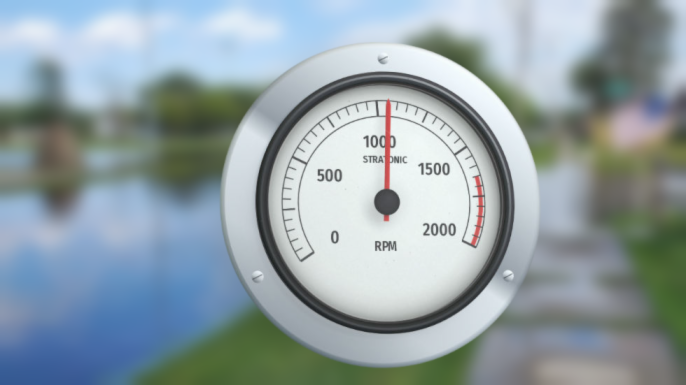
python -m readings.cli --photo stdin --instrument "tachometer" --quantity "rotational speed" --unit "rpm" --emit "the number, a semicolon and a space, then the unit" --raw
1050; rpm
